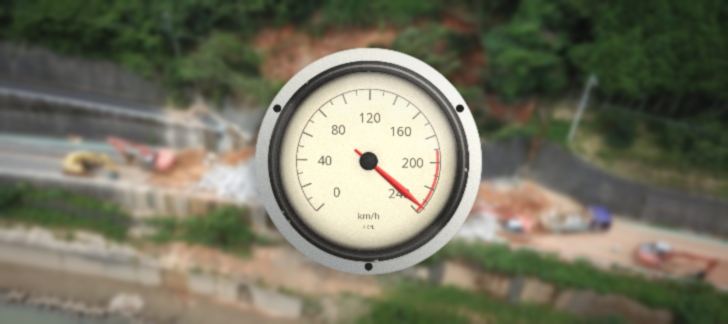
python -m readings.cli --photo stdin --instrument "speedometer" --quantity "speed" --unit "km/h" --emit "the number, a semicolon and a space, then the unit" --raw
235; km/h
